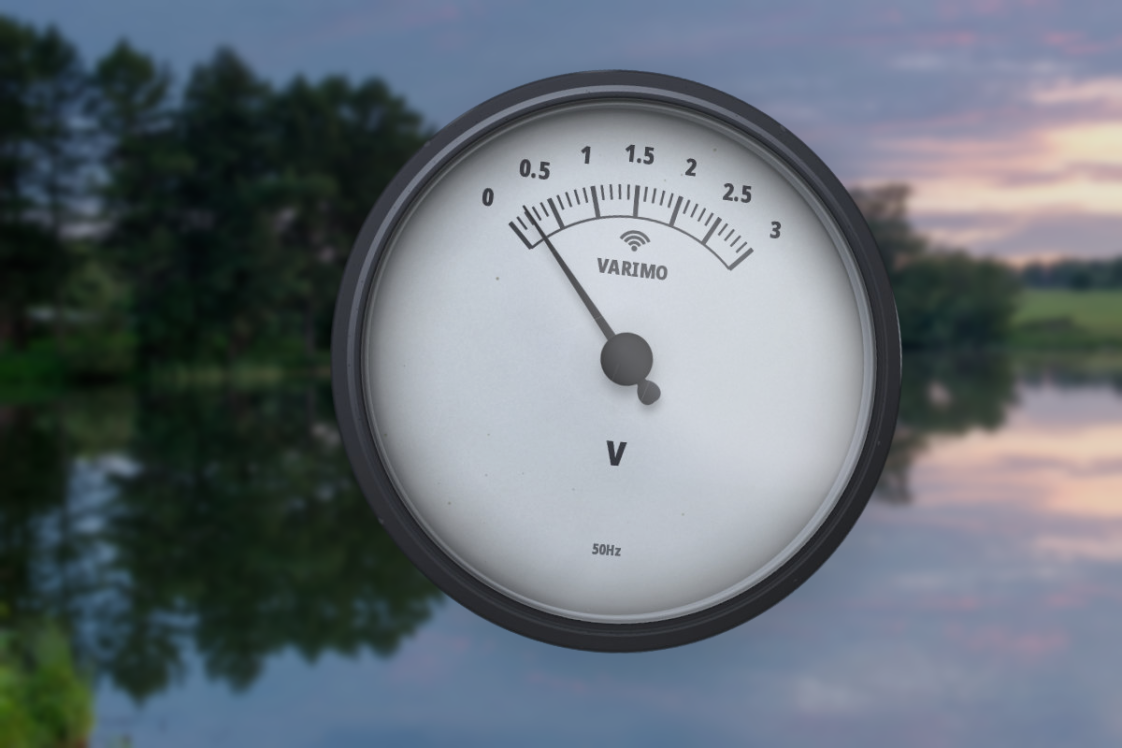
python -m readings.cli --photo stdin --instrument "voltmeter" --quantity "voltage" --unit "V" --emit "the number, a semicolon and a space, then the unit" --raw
0.2; V
